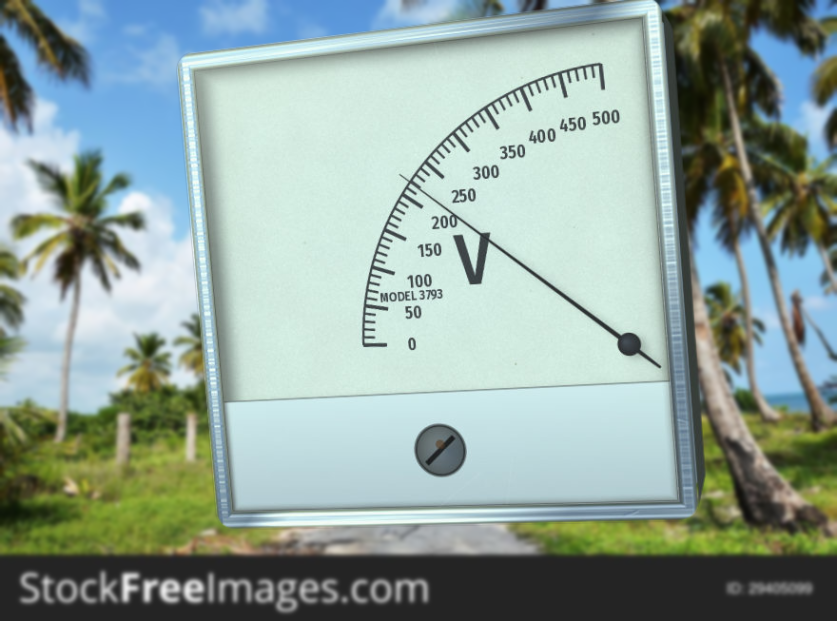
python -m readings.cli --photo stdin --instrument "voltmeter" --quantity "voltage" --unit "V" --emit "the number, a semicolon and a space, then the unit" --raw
220; V
